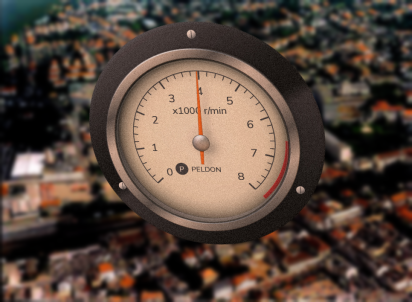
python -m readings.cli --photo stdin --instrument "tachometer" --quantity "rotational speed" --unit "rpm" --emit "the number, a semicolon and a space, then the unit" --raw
4000; rpm
